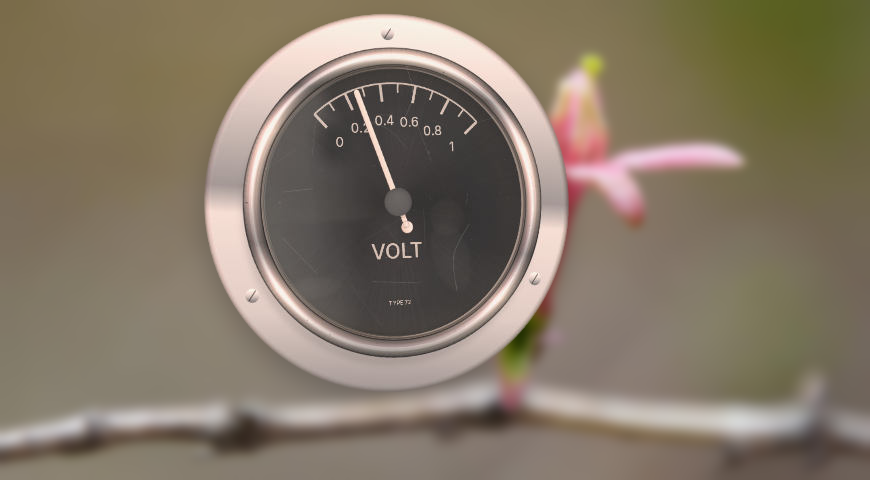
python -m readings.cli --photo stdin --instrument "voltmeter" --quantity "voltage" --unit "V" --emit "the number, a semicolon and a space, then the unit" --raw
0.25; V
